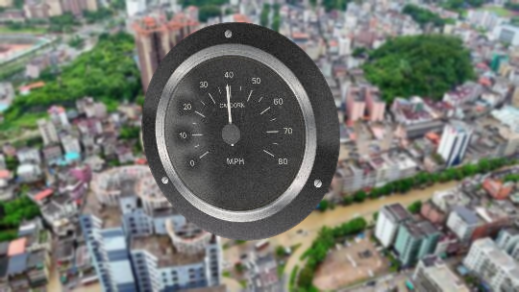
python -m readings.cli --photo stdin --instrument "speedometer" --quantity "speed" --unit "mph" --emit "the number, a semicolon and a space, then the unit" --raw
40; mph
